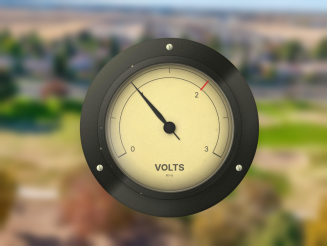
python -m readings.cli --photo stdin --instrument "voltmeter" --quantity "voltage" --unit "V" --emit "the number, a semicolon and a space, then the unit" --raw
1; V
